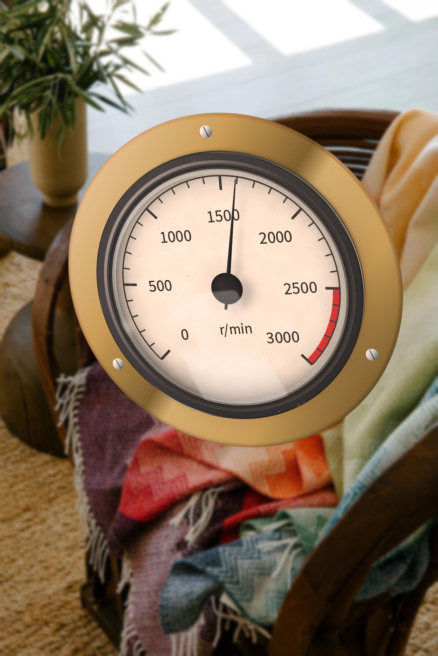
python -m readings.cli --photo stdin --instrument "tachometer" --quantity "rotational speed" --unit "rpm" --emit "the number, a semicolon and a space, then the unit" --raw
1600; rpm
